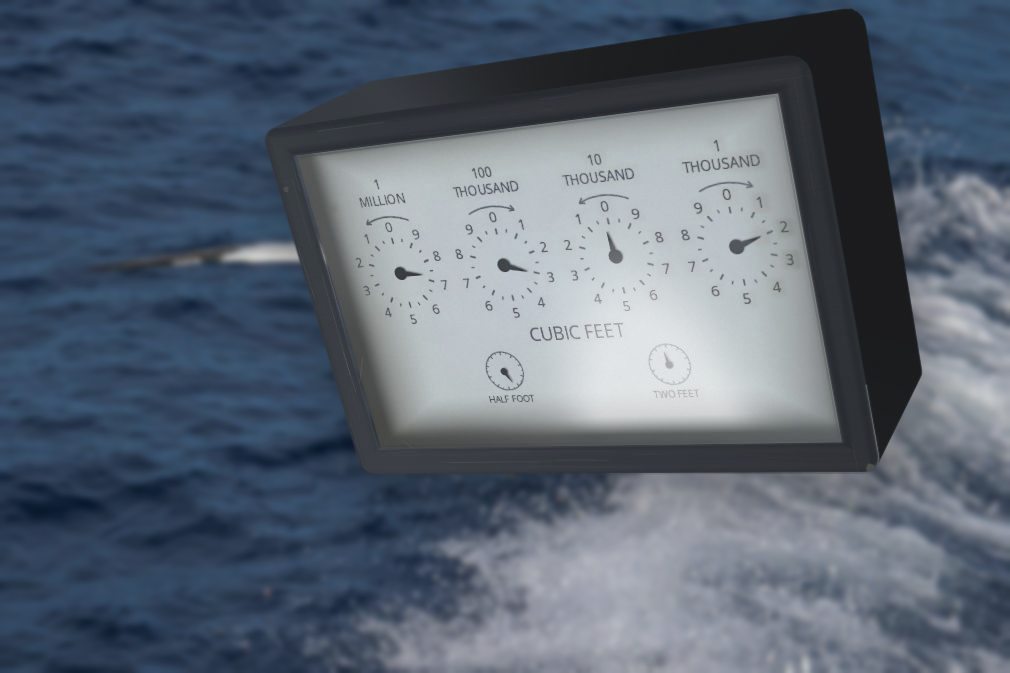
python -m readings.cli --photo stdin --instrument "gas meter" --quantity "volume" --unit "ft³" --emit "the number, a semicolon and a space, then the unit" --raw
730200; ft³
